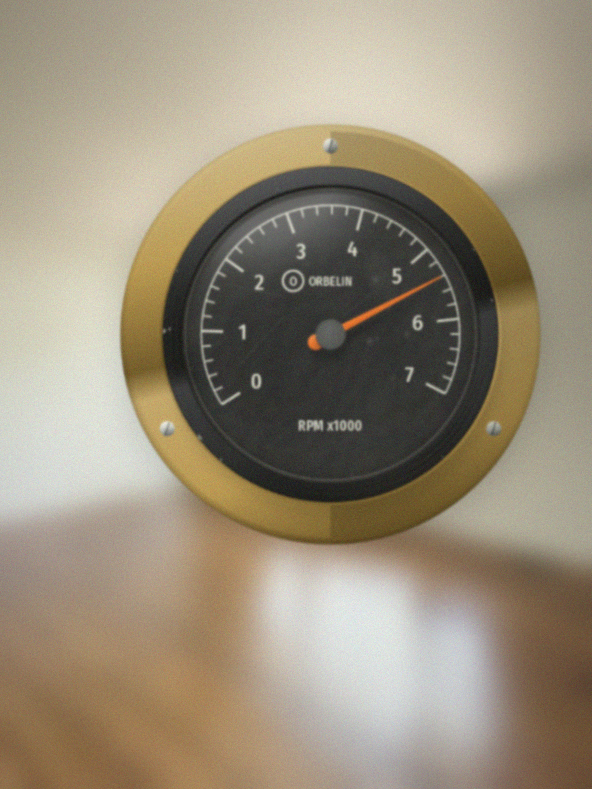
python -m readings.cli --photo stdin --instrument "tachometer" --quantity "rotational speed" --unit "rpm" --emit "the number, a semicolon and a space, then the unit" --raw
5400; rpm
